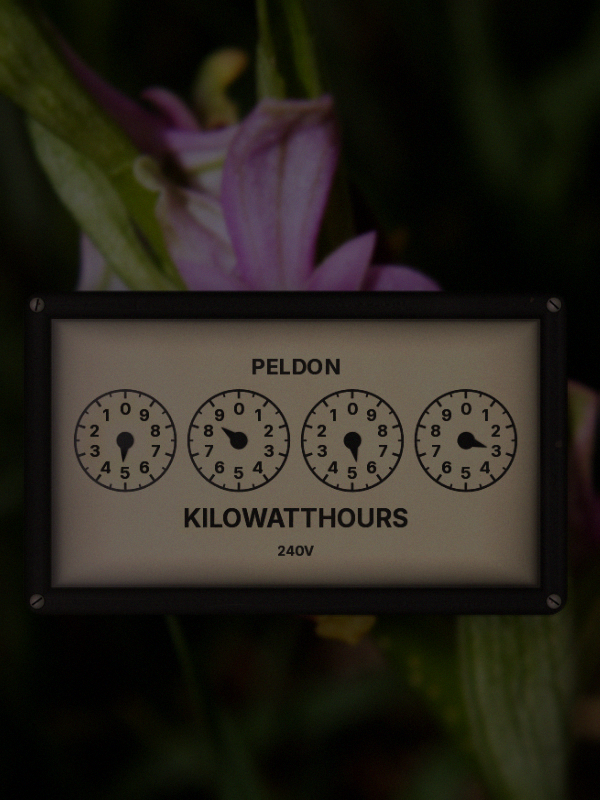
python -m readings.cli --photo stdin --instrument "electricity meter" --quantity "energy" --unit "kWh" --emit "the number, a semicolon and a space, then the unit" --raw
4853; kWh
